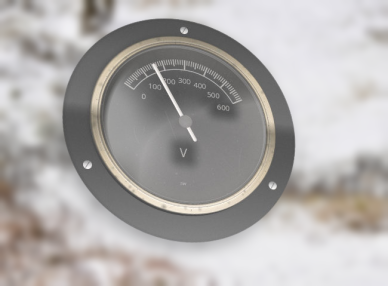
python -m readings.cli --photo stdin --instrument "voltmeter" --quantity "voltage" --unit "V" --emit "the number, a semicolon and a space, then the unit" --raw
150; V
